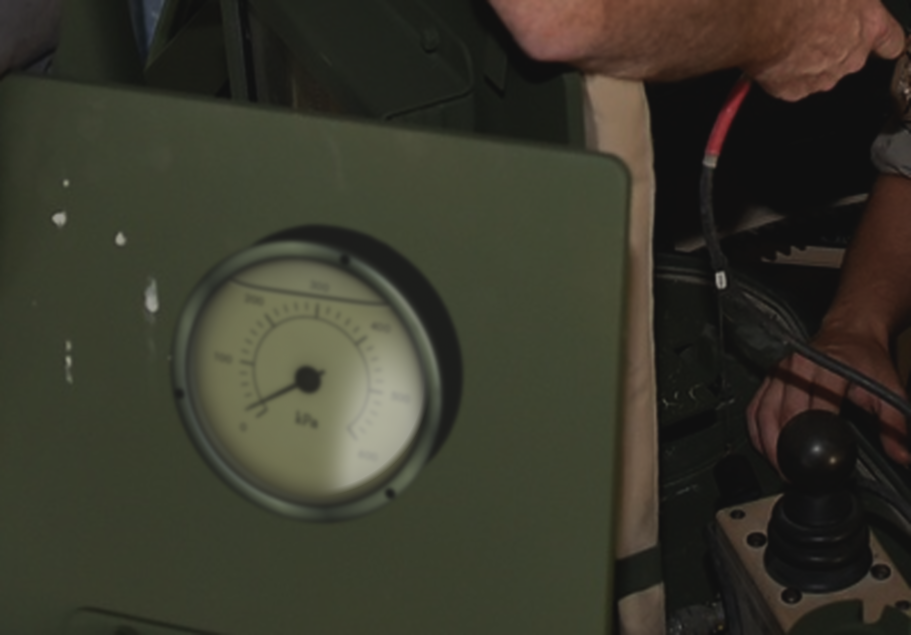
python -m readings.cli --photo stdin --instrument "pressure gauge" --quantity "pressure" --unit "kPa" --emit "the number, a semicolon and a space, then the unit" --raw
20; kPa
